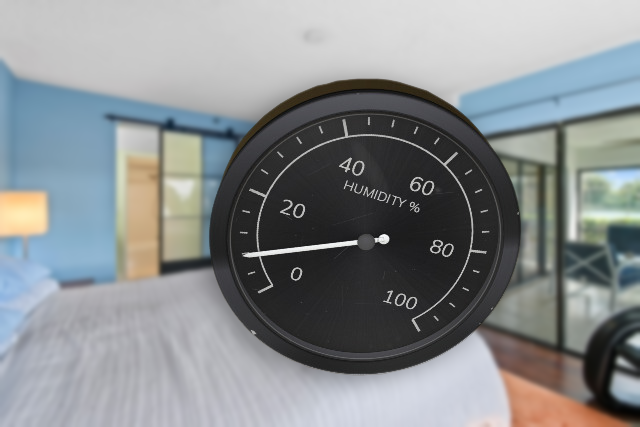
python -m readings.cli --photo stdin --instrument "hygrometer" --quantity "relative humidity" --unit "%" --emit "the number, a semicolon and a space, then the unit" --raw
8; %
